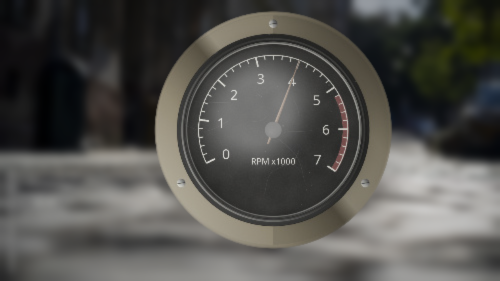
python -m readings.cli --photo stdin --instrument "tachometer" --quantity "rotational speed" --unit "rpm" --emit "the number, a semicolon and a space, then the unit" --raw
4000; rpm
